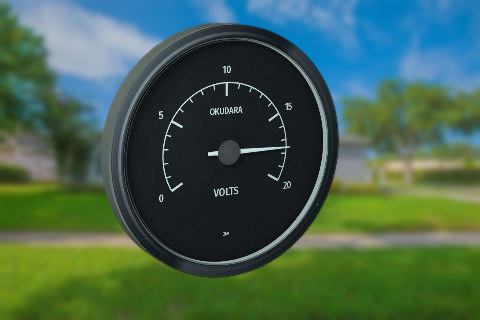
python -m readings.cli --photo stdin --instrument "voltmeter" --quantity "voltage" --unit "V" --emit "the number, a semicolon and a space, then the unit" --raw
17.5; V
